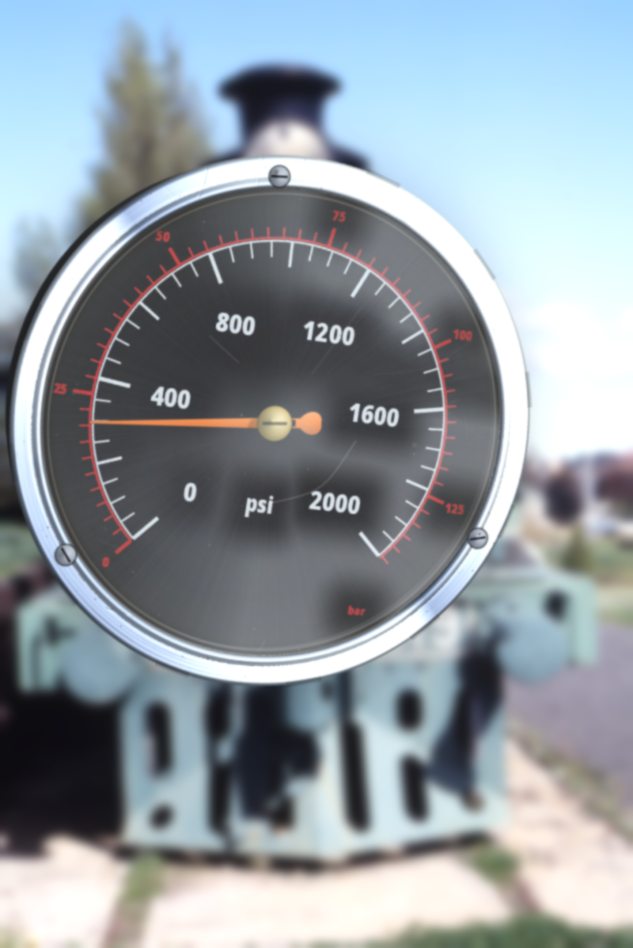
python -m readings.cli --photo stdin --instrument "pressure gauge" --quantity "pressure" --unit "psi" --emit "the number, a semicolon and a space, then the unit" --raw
300; psi
